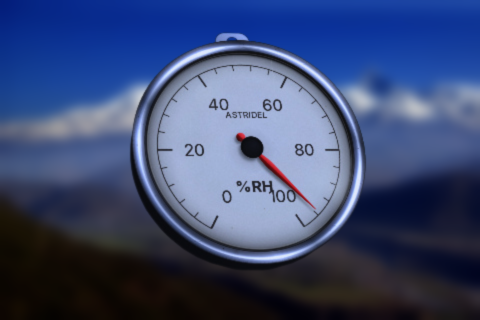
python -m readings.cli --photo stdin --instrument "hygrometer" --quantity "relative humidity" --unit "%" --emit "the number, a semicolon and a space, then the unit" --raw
96; %
